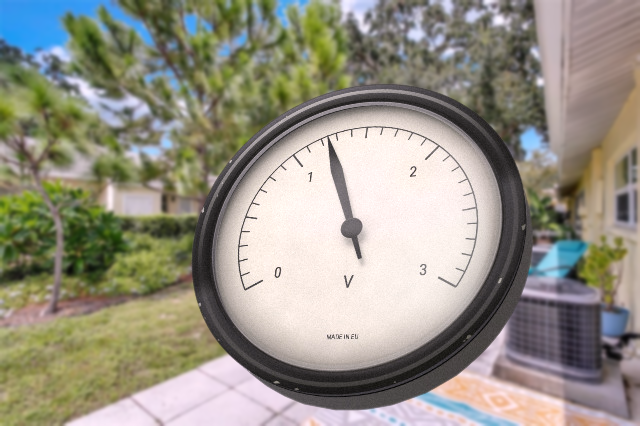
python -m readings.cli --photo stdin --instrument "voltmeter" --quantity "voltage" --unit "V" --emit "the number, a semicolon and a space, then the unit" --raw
1.25; V
